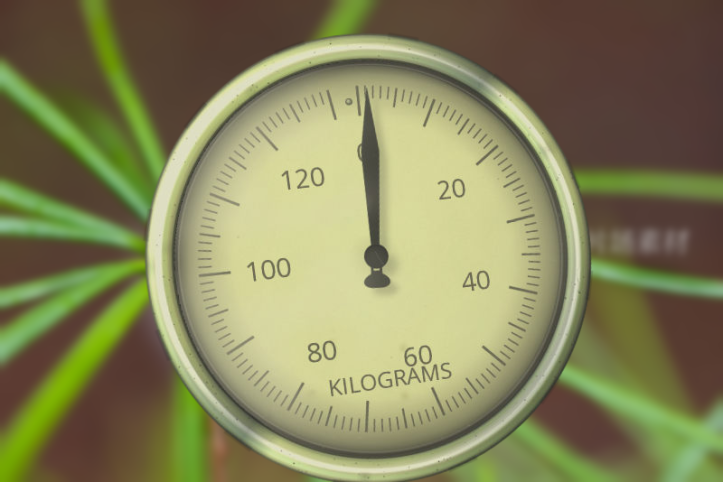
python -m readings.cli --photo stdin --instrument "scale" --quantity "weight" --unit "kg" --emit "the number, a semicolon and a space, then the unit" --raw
1; kg
